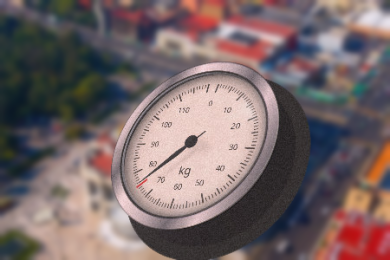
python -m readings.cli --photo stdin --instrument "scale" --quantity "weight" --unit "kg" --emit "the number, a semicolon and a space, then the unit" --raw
75; kg
